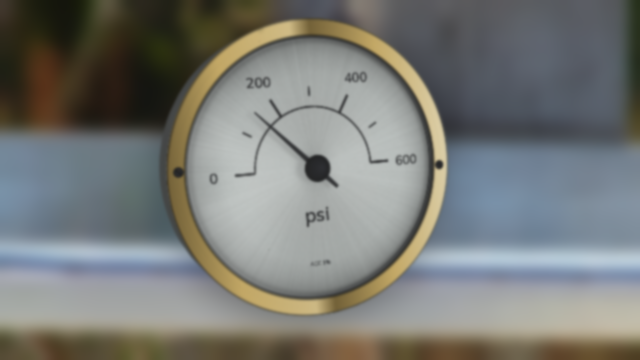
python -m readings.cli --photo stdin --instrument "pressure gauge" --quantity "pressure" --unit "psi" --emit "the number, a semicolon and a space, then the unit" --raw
150; psi
